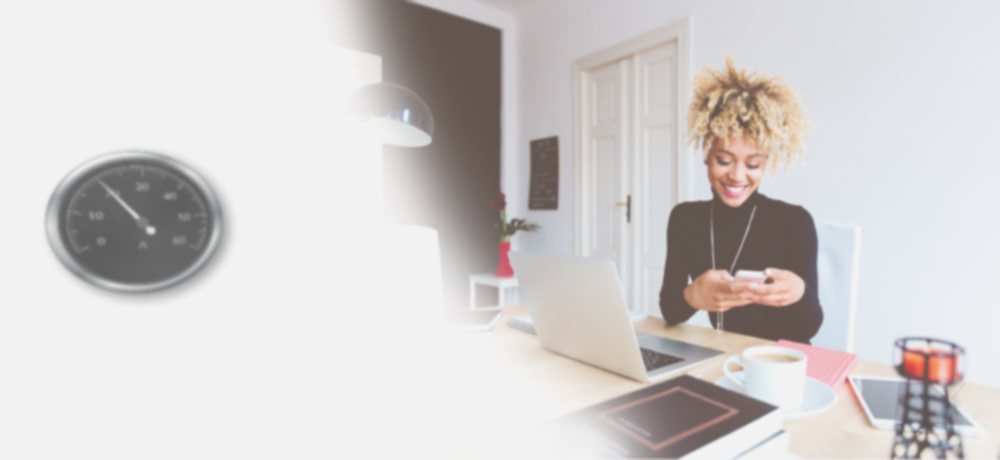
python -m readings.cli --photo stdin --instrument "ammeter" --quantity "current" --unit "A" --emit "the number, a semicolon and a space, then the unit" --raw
20; A
